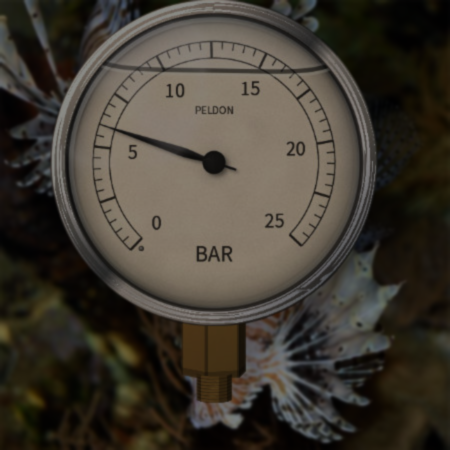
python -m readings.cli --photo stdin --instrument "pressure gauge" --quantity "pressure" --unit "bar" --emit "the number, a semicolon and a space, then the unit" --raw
6; bar
